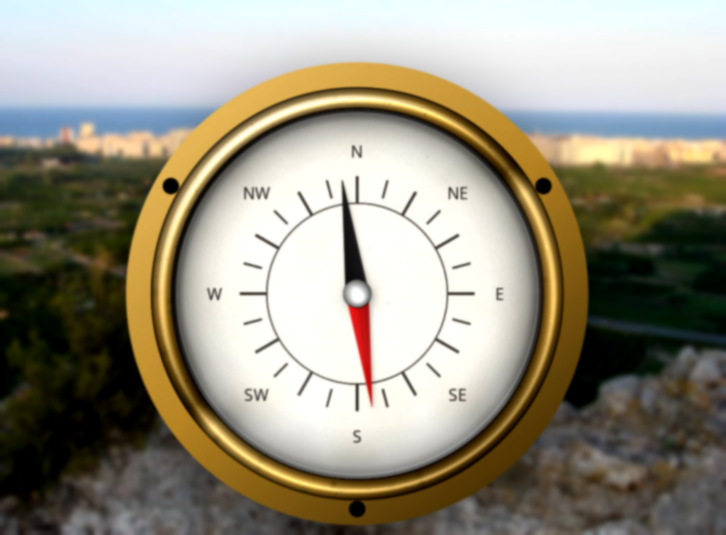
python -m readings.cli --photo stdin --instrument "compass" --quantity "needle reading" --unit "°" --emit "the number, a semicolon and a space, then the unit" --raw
172.5; °
